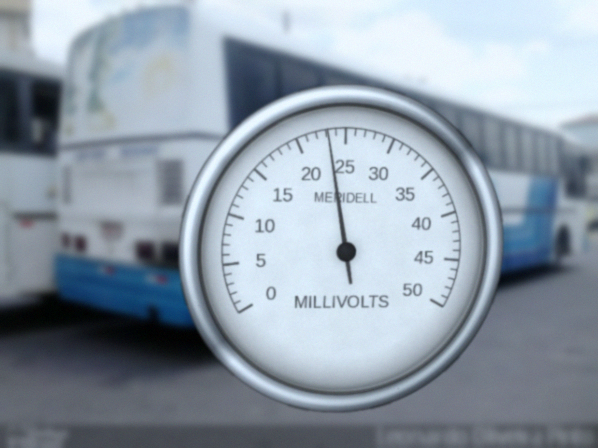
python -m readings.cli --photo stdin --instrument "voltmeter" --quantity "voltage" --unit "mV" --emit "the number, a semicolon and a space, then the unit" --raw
23; mV
